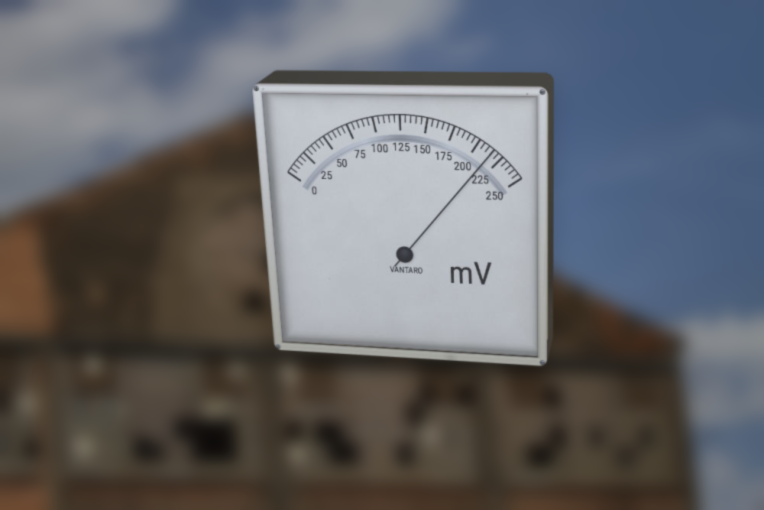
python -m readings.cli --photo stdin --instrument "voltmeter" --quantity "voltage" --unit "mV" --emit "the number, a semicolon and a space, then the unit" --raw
215; mV
